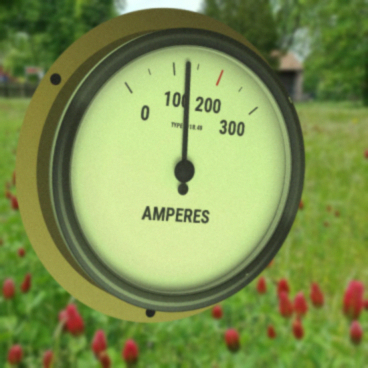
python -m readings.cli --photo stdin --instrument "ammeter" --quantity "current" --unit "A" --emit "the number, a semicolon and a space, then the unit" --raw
125; A
